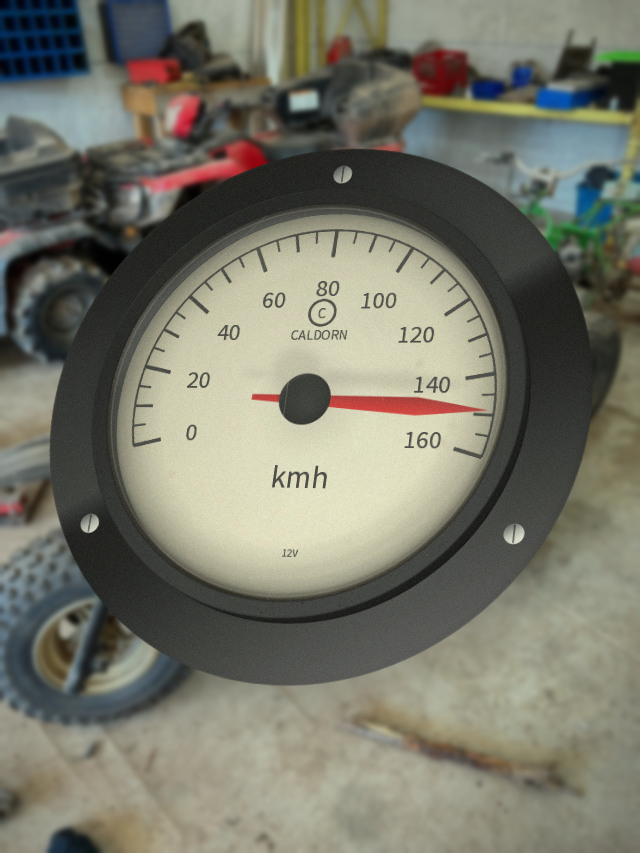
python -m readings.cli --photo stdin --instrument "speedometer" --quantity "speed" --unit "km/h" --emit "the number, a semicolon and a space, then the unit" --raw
150; km/h
